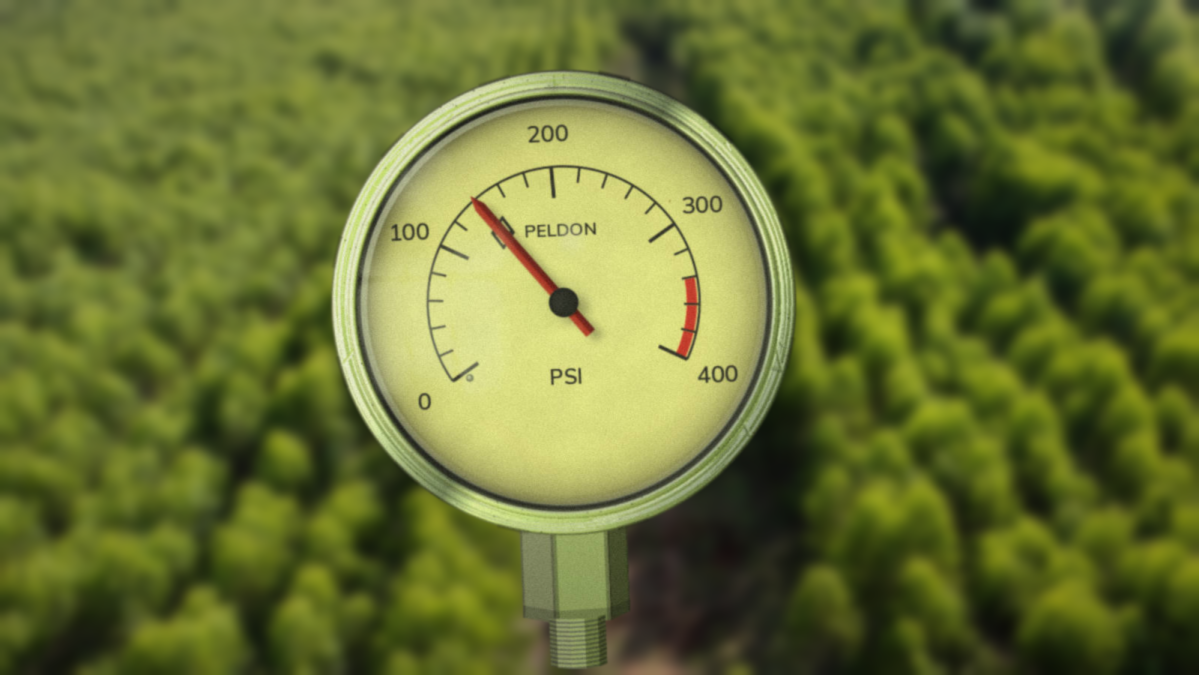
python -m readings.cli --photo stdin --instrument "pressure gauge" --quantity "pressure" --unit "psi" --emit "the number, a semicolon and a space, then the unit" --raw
140; psi
